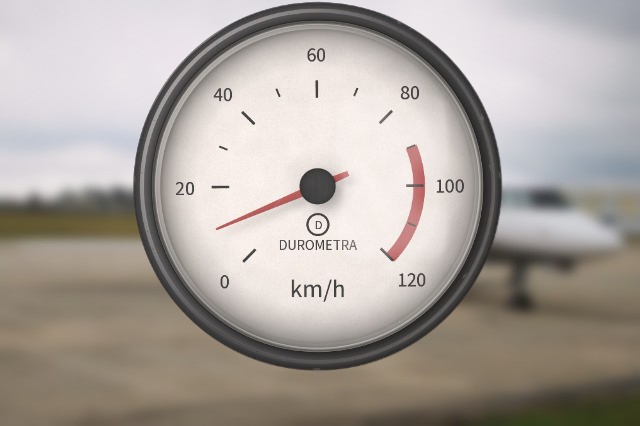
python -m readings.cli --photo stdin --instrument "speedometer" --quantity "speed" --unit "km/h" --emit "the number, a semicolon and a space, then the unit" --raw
10; km/h
